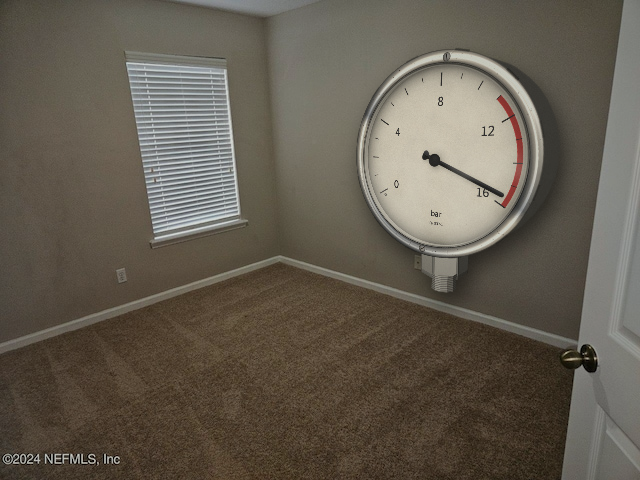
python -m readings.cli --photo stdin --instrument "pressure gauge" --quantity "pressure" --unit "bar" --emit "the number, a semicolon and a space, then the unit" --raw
15.5; bar
